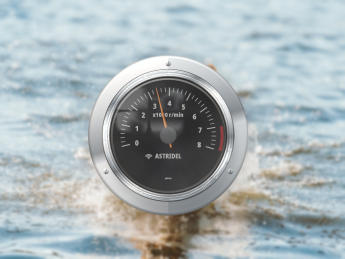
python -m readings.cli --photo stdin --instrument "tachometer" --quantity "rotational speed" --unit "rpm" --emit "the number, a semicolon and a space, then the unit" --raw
3400; rpm
